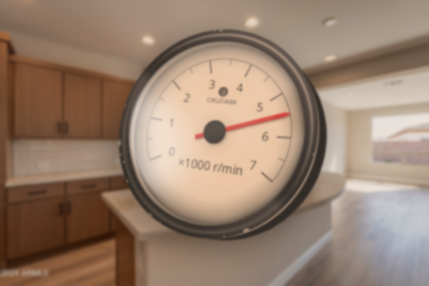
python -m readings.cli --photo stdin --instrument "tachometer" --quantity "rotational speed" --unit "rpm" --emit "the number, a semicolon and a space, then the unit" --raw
5500; rpm
